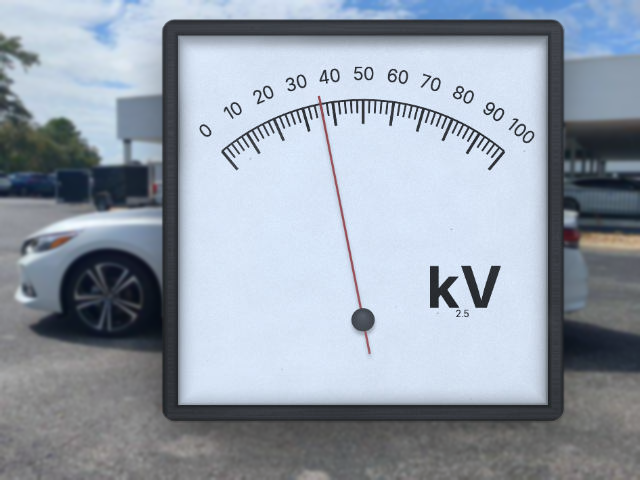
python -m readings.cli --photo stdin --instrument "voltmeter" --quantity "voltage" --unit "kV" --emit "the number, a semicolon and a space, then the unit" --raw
36; kV
